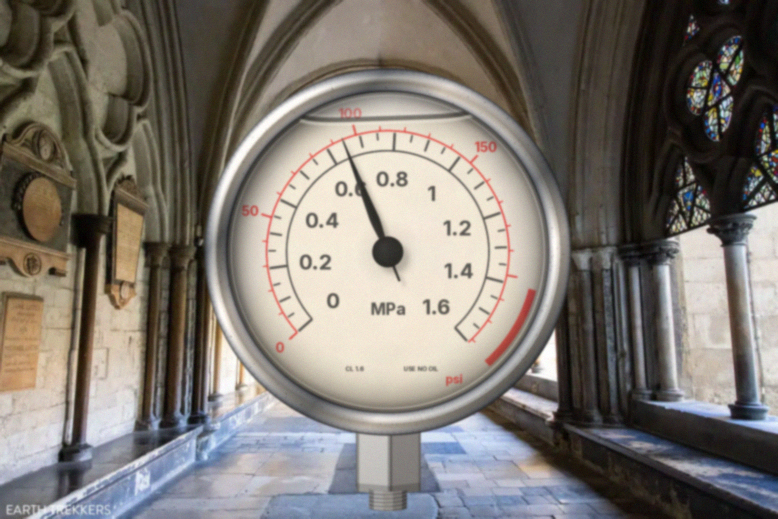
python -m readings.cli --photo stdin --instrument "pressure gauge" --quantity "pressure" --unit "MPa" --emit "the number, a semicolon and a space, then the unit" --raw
0.65; MPa
